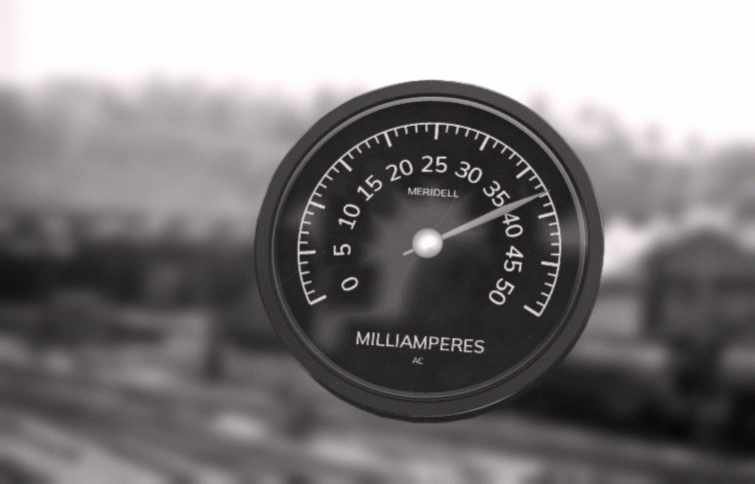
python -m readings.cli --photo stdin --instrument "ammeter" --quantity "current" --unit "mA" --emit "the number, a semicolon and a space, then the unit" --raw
38; mA
